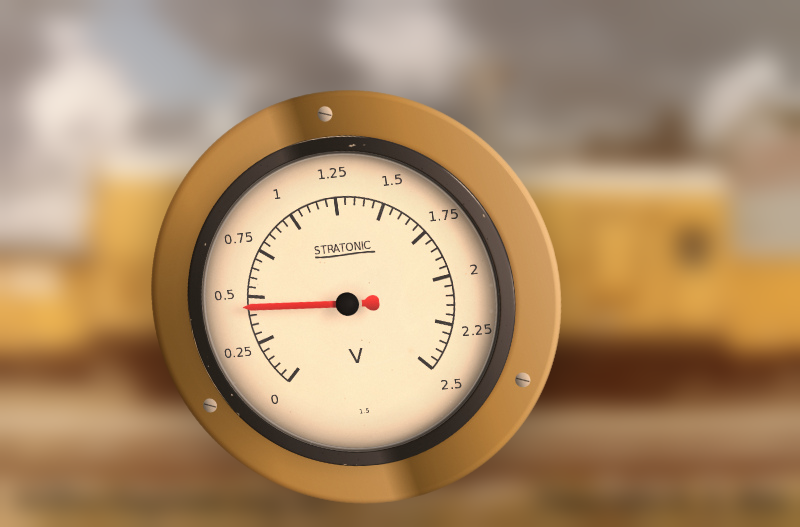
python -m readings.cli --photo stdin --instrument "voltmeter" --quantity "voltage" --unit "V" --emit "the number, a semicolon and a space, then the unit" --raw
0.45; V
